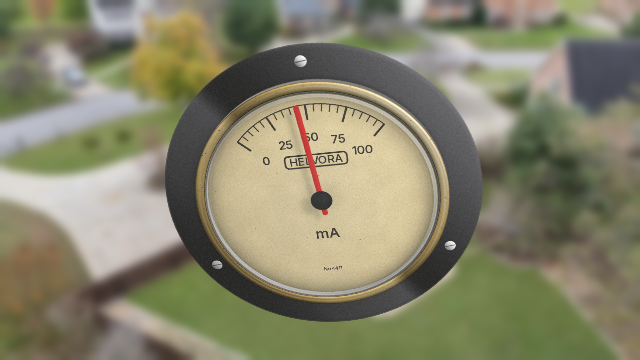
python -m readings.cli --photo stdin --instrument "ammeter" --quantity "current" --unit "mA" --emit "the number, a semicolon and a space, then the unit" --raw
45; mA
